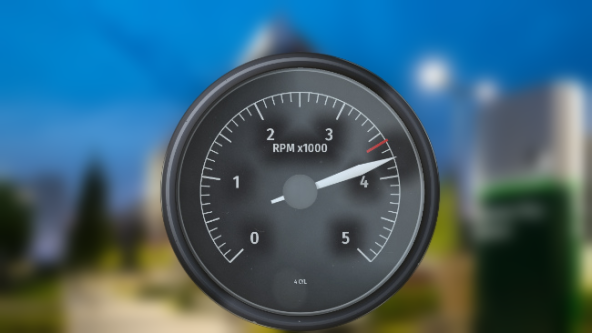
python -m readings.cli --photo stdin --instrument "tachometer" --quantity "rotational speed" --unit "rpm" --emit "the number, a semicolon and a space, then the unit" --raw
3800; rpm
